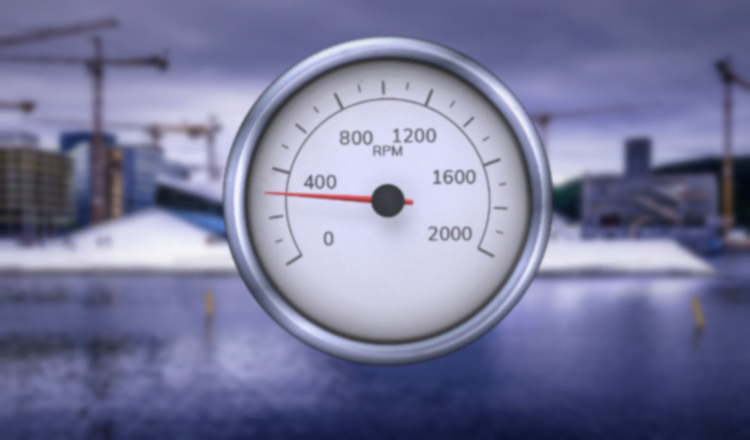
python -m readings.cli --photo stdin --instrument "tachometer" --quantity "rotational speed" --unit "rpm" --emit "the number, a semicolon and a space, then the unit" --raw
300; rpm
